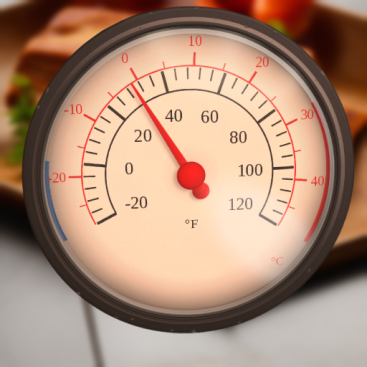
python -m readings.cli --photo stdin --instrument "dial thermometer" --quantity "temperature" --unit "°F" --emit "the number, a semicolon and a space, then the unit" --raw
30; °F
